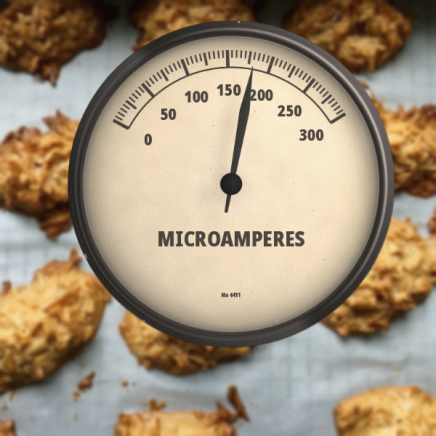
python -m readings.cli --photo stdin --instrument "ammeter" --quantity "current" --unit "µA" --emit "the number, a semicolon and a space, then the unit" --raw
180; µA
